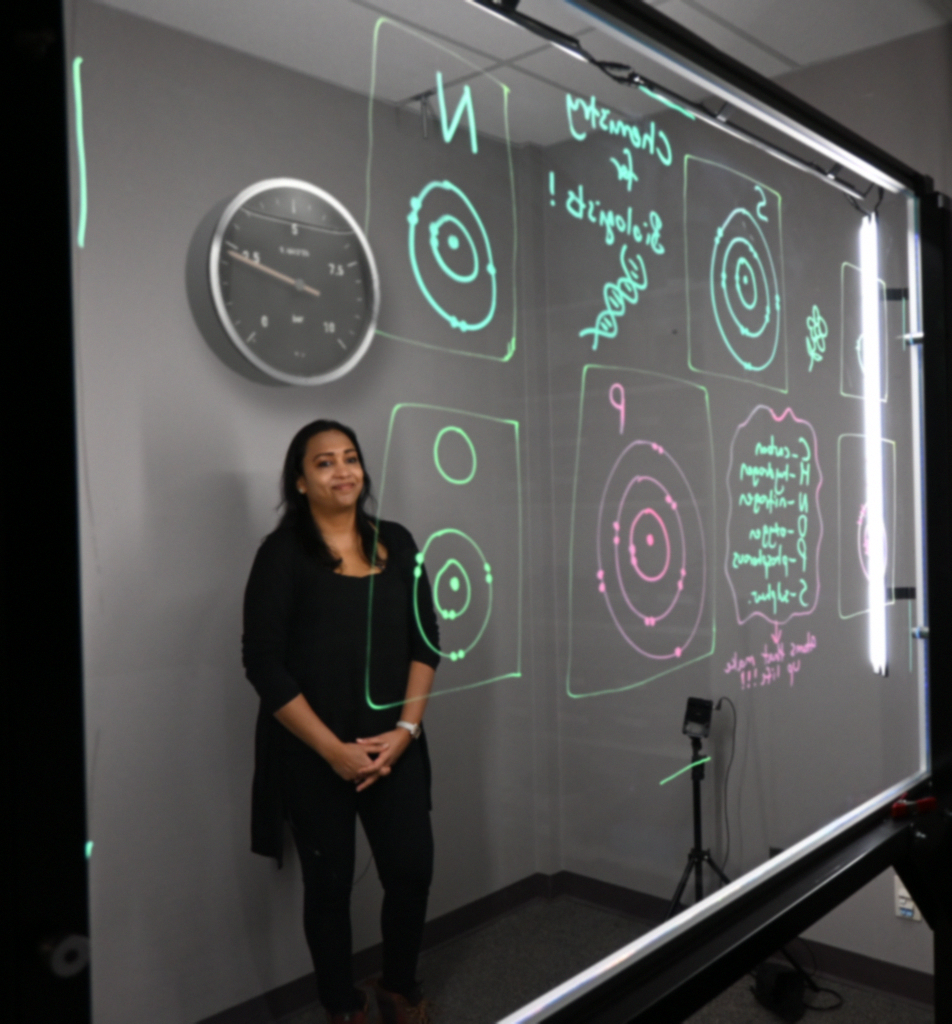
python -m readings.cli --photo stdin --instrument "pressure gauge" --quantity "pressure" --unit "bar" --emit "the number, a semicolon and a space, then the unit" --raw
2.25; bar
